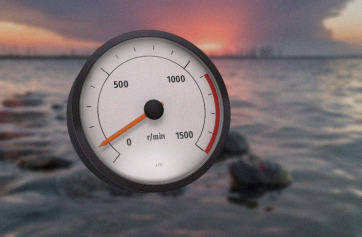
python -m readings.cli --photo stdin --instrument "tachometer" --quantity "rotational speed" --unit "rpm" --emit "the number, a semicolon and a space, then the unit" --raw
100; rpm
